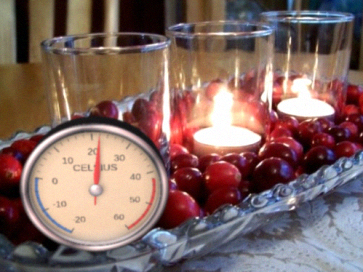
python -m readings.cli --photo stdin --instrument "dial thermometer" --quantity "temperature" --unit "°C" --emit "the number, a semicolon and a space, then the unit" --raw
22; °C
